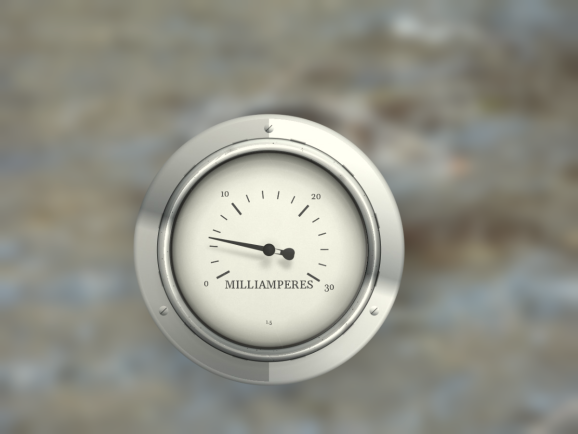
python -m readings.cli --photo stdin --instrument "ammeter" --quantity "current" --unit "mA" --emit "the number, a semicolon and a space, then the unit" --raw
5; mA
